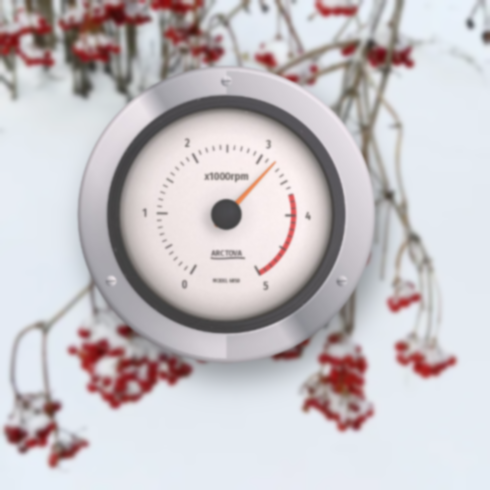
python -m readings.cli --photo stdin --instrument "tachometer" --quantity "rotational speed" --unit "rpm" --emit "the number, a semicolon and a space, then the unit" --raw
3200; rpm
